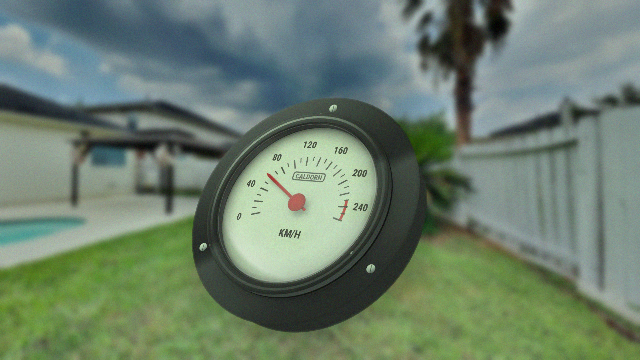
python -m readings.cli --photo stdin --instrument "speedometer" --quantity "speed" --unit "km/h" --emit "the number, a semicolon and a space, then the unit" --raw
60; km/h
